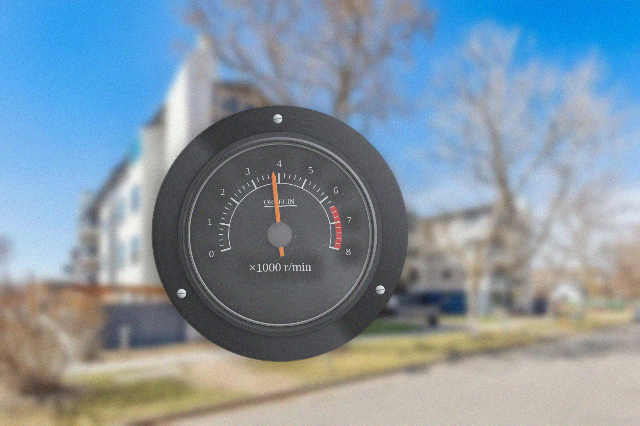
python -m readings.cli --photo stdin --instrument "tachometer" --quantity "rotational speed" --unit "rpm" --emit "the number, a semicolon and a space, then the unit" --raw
3800; rpm
